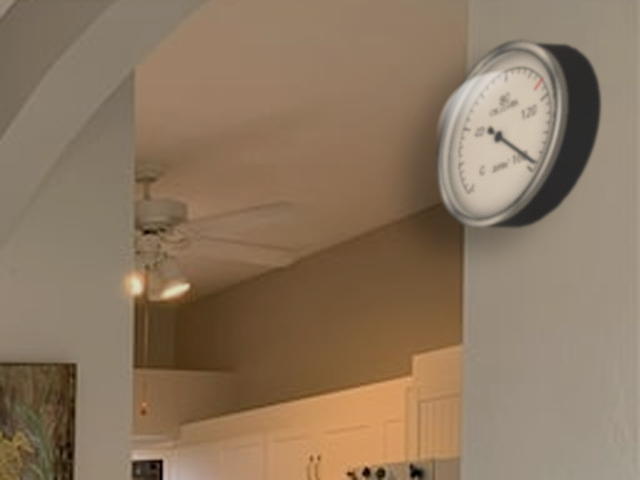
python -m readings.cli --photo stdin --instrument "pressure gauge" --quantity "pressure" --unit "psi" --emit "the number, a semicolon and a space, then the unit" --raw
155; psi
